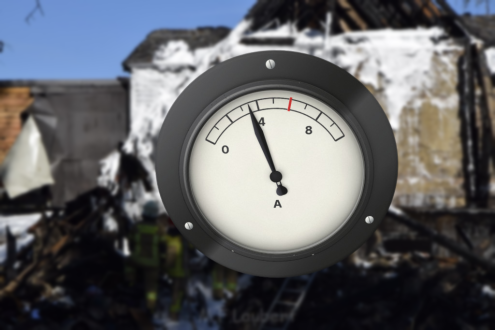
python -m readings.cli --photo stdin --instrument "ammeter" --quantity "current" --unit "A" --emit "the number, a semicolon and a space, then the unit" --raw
3.5; A
